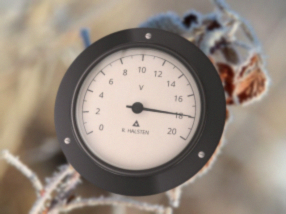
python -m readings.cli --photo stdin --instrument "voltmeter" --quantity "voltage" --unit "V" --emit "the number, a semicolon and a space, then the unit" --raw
18; V
